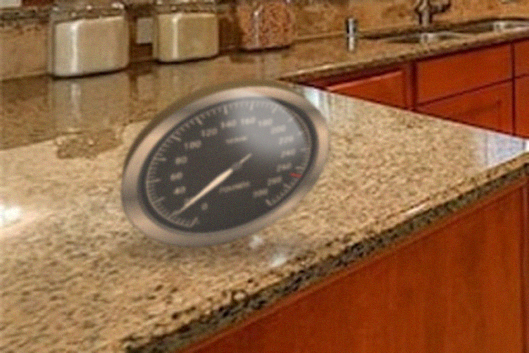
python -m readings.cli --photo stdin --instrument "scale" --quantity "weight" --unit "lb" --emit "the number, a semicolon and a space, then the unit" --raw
20; lb
